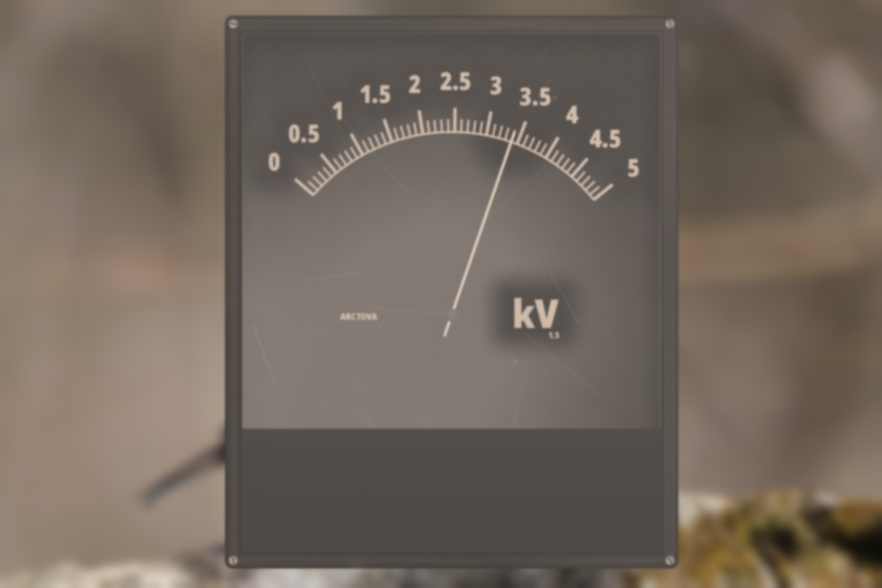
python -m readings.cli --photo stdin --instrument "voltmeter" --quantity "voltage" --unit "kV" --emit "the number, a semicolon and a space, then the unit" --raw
3.4; kV
